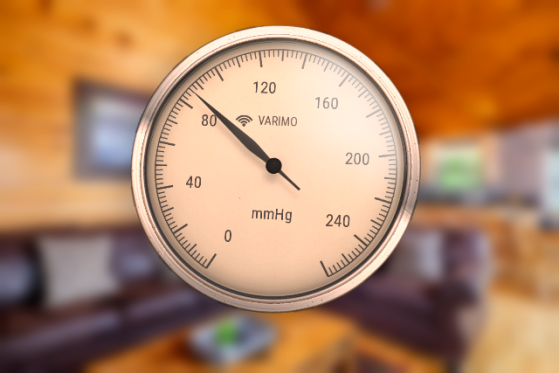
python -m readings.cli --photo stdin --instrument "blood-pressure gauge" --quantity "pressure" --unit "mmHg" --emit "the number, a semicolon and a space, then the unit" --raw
86; mmHg
